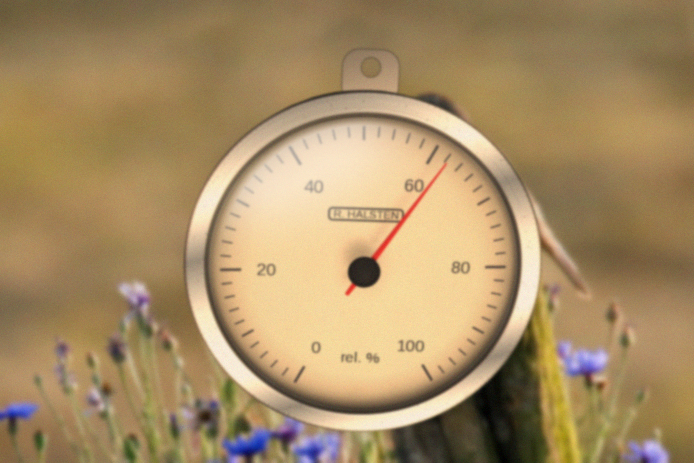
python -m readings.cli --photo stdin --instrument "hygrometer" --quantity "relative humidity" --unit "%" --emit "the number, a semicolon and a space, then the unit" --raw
62; %
